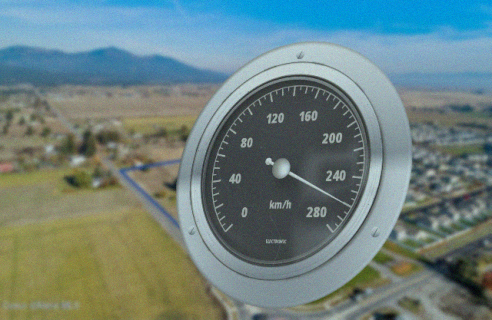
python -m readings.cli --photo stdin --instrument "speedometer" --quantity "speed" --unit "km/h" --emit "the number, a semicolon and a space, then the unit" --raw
260; km/h
